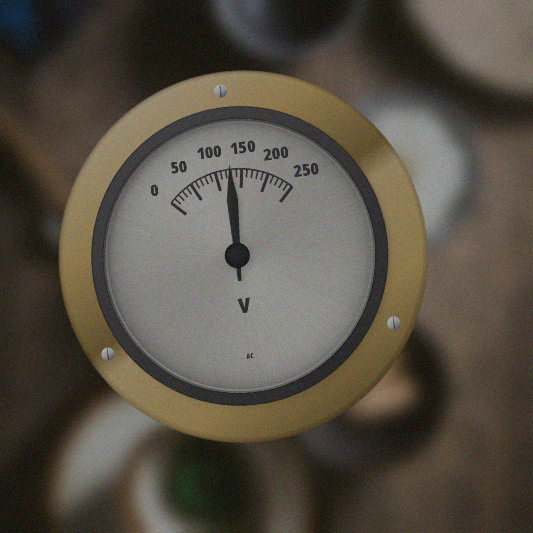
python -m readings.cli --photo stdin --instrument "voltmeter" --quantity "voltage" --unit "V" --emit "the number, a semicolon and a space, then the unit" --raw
130; V
